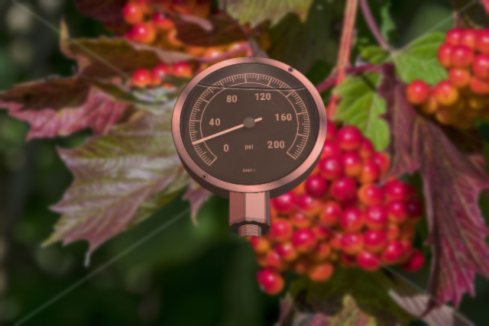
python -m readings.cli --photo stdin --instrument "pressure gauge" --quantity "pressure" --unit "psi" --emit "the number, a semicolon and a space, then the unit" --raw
20; psi
